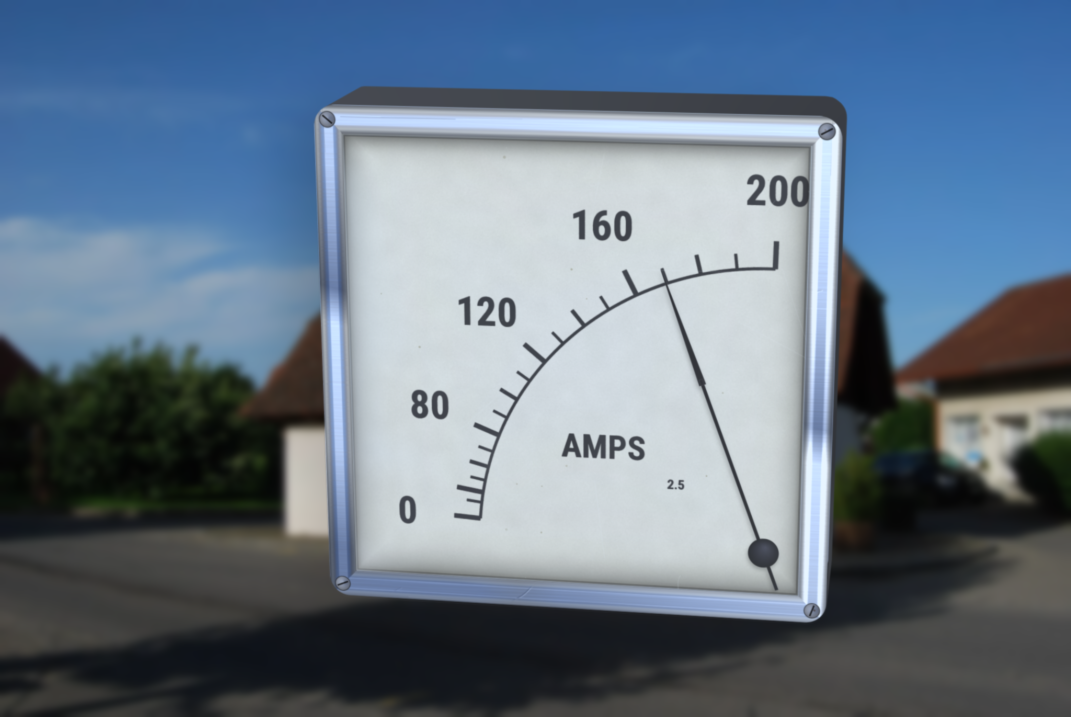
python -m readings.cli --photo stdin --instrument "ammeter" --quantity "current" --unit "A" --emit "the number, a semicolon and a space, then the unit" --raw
170; A
